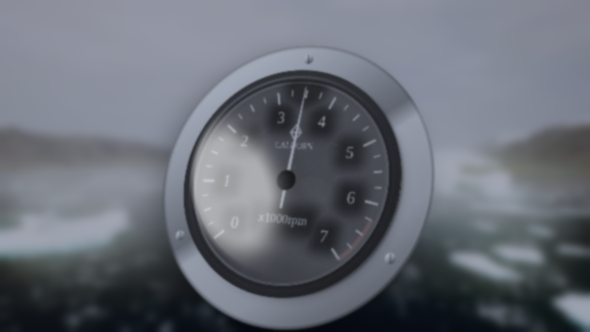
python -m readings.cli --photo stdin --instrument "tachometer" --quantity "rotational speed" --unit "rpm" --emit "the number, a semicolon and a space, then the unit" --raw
3500; rpm
